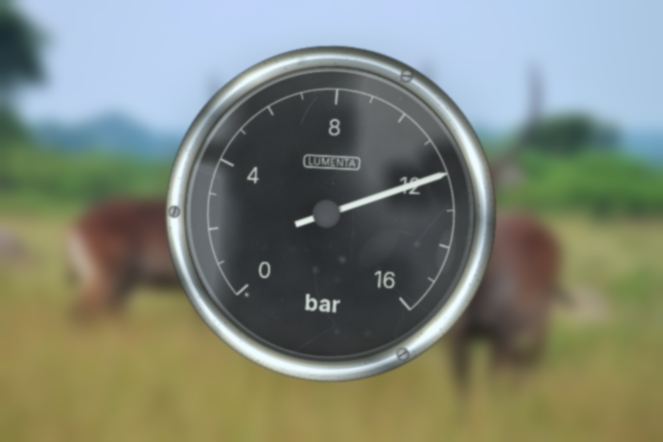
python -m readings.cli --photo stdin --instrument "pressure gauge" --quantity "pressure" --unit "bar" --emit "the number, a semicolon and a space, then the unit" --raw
12; bar
